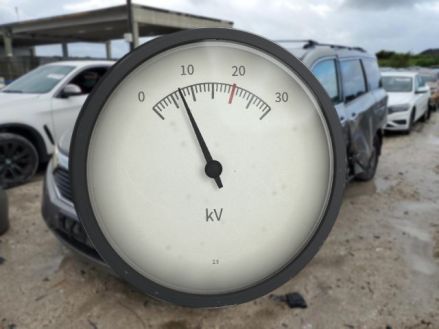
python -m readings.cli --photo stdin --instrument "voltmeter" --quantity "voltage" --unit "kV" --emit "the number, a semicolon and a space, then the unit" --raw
7; kV
